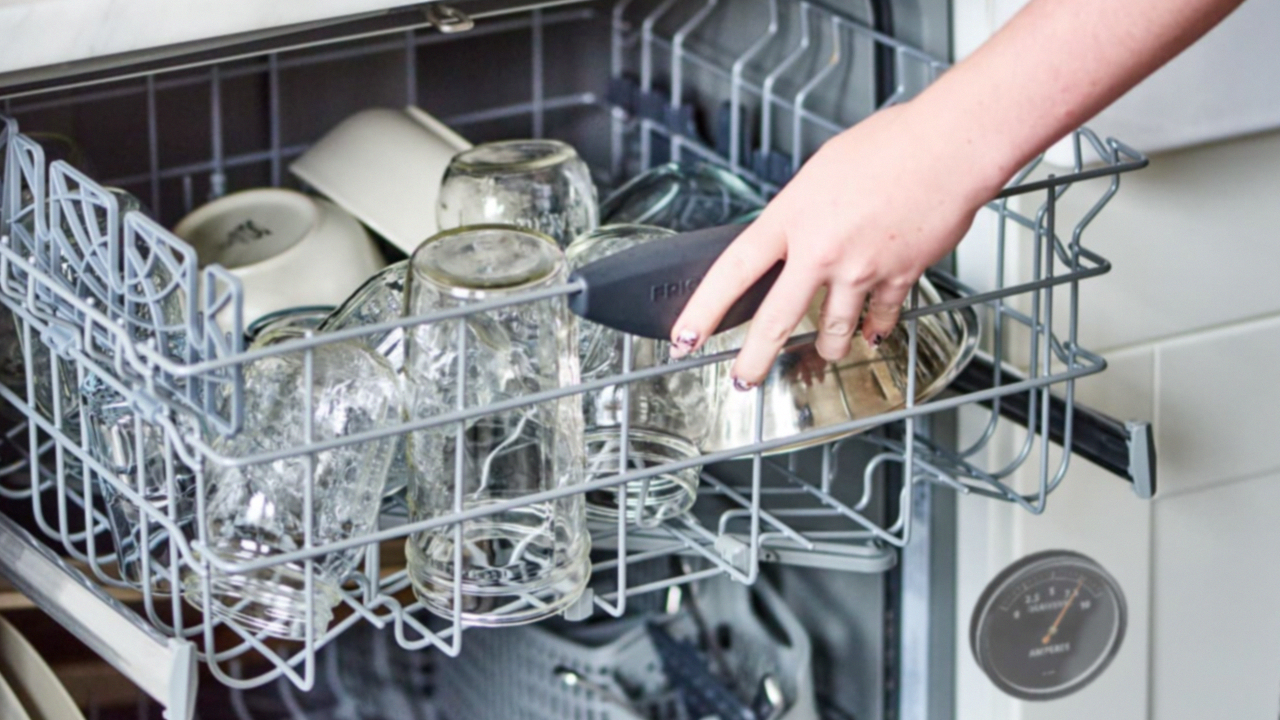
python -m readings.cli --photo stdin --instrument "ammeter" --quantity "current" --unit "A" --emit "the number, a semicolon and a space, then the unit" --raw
7.5; A
